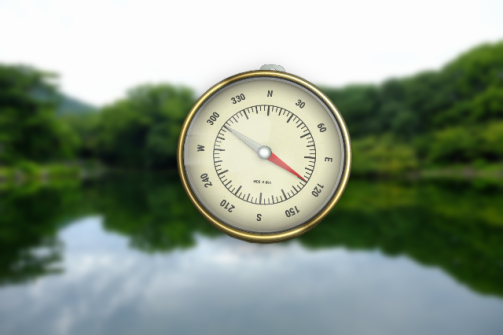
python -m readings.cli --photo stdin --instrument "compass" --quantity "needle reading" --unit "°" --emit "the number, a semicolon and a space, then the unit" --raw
120; °
